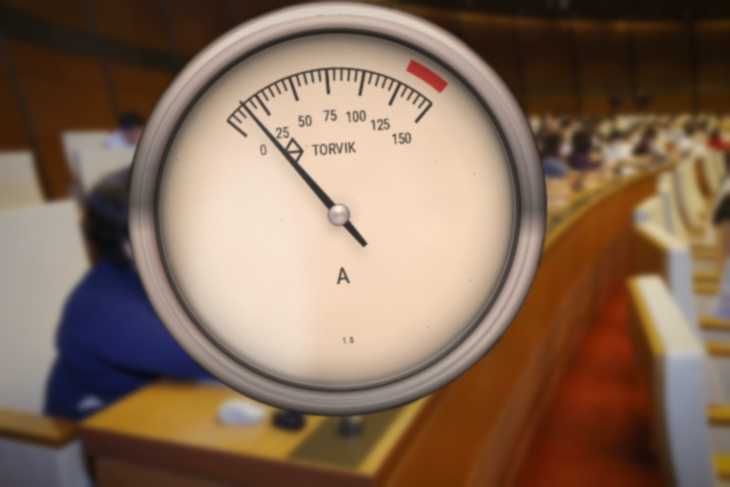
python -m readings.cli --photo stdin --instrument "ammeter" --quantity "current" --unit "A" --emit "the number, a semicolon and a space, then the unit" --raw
15; A
